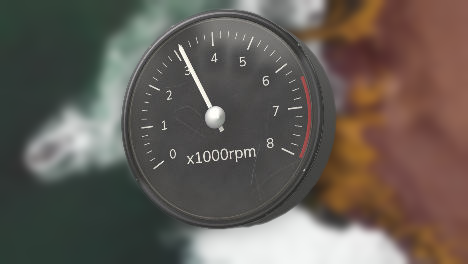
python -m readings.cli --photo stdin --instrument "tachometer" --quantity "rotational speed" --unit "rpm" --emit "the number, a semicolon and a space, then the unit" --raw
3200; rpm
